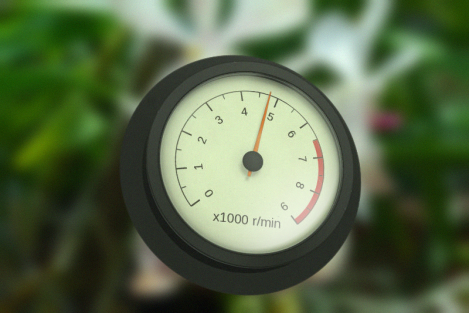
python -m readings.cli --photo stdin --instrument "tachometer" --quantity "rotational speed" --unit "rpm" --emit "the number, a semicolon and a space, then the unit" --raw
4750; rpm
